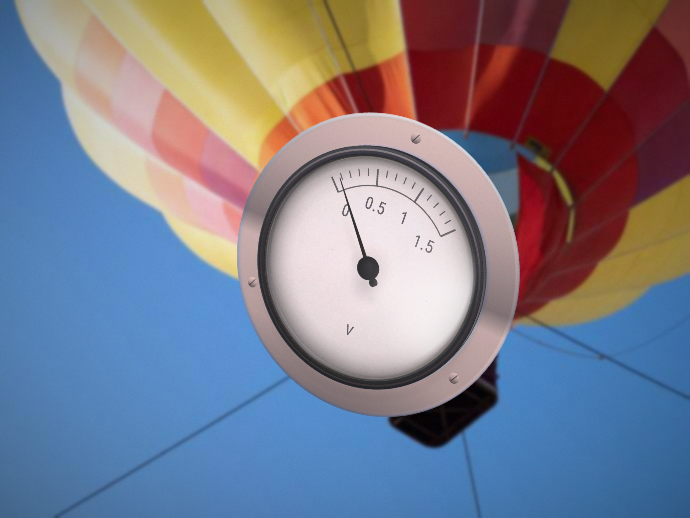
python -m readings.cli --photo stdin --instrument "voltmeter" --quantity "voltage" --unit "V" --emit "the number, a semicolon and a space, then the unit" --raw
0.1; V
